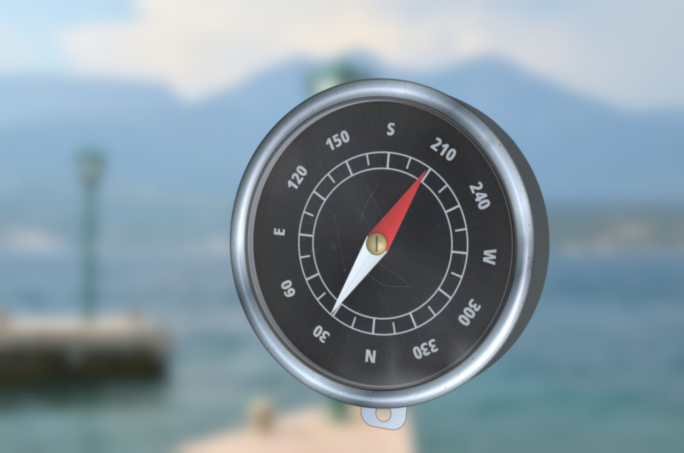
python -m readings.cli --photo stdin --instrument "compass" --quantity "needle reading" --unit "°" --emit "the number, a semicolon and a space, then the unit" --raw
210; °
